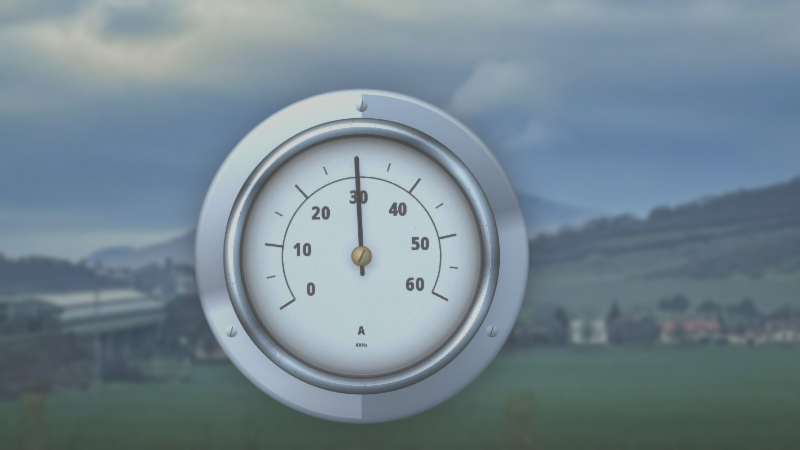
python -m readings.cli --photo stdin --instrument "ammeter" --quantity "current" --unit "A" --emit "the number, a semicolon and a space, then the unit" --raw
30; A
